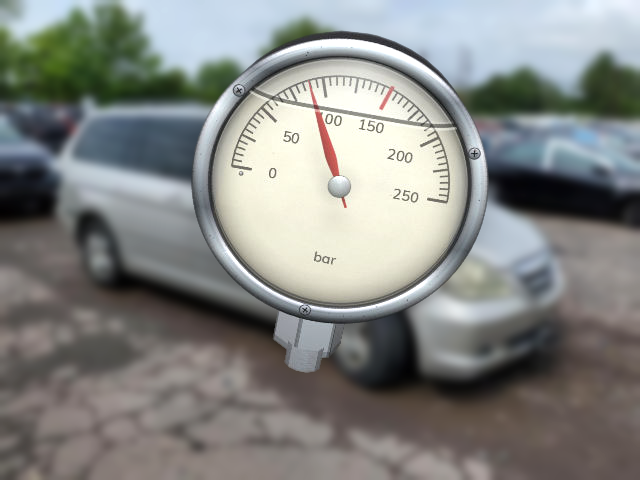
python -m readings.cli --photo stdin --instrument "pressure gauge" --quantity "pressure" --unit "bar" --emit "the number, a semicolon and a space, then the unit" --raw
90; bar
